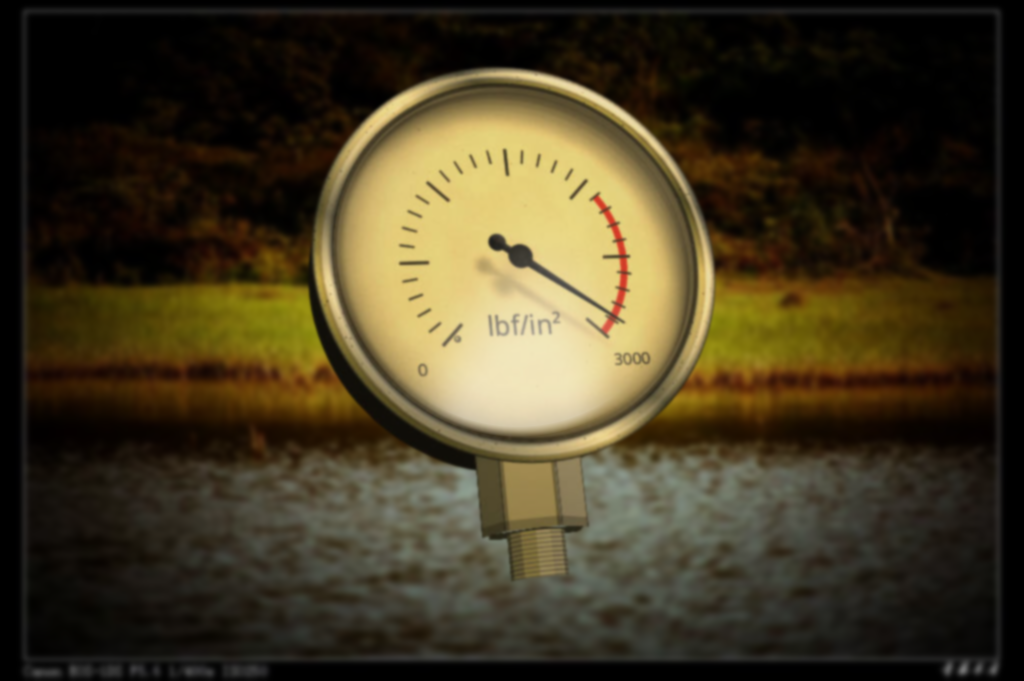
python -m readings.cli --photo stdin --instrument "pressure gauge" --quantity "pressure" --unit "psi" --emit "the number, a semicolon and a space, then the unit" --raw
2900; psi
